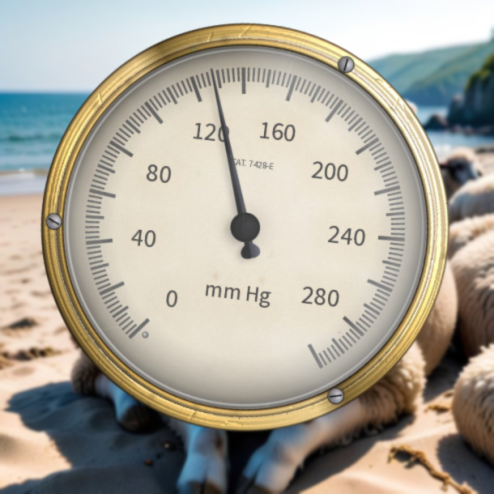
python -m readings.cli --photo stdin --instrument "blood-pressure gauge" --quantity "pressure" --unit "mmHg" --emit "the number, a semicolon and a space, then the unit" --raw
128; mmHg
